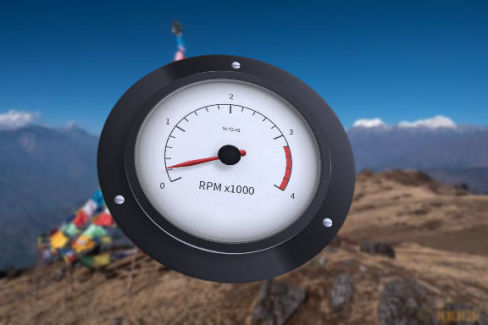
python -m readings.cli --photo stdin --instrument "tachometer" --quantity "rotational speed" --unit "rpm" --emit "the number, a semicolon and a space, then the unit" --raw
200; rpm
